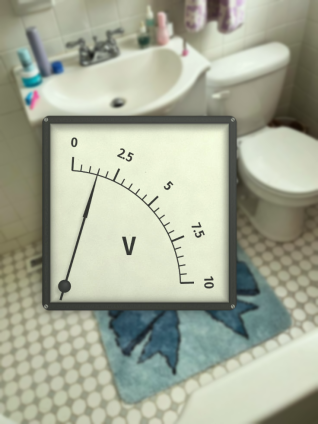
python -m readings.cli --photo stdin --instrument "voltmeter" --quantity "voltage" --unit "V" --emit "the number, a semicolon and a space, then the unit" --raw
1.5; V
